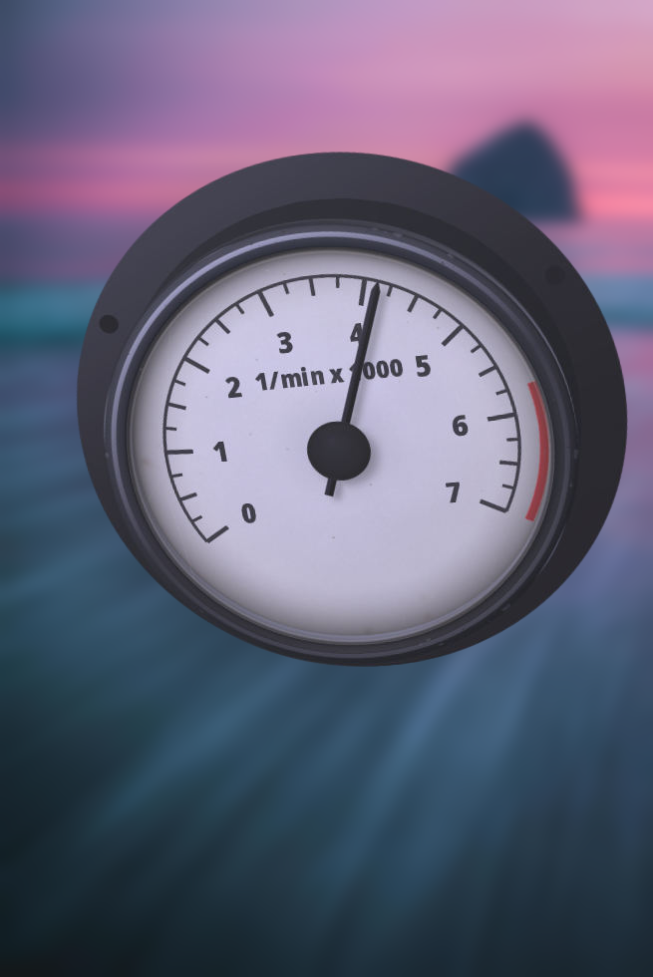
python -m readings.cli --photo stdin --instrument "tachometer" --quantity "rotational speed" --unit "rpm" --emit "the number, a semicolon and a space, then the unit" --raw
4125; rpm
